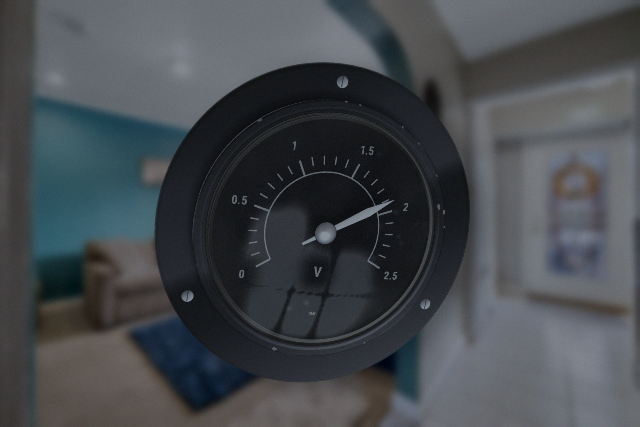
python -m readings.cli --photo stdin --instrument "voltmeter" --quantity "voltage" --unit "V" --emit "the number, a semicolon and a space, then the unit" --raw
1.9; V
